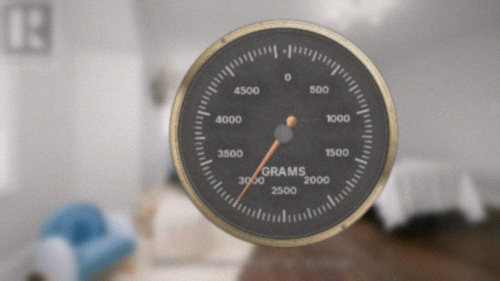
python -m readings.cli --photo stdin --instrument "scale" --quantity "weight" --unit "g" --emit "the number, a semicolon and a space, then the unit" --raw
3000; g
